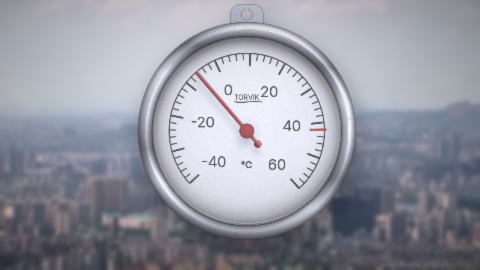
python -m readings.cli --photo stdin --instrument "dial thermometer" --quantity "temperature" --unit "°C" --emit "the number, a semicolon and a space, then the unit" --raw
-6; °C
